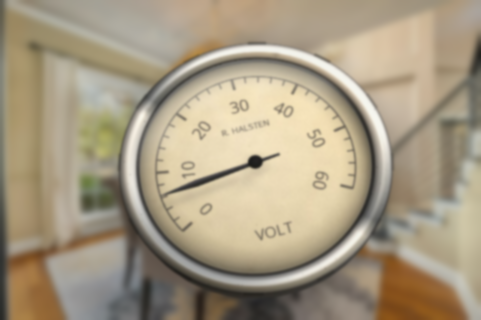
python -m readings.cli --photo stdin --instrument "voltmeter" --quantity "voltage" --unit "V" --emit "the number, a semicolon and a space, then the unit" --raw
6; V
